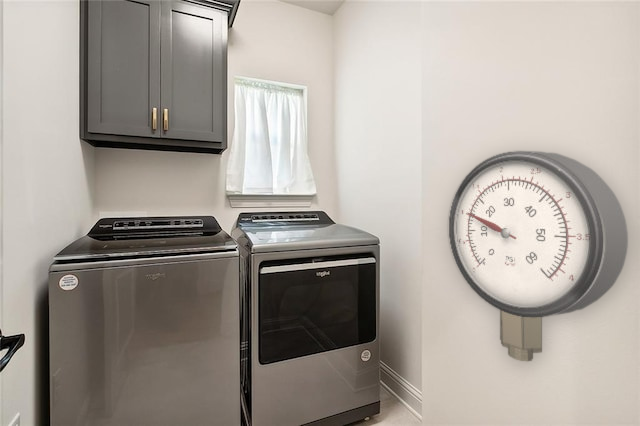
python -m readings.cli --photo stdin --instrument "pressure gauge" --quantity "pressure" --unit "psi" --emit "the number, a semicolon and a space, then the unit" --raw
15; psi
